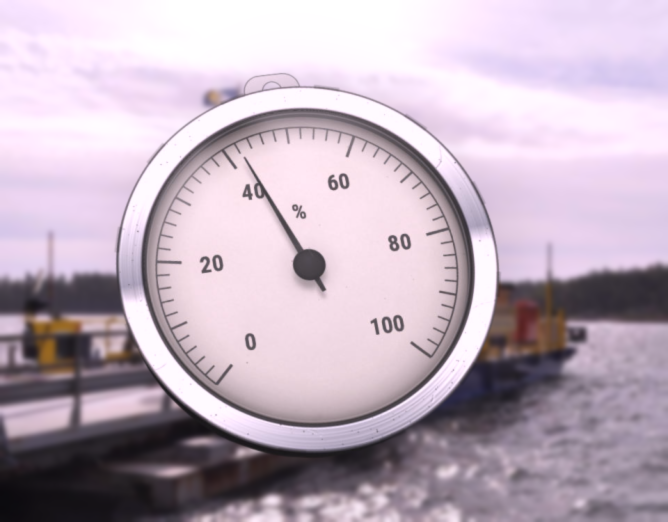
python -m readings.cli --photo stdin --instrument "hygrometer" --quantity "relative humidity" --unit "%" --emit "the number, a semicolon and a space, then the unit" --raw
42; %
